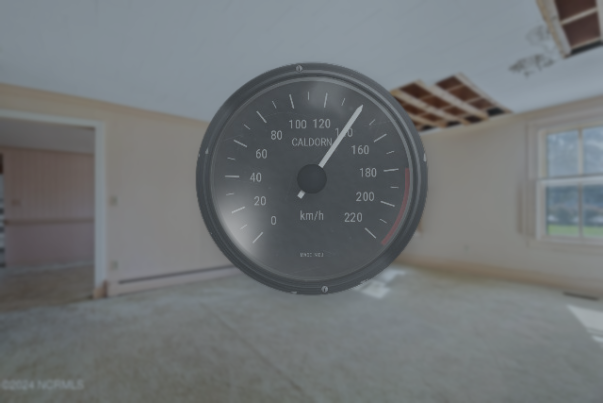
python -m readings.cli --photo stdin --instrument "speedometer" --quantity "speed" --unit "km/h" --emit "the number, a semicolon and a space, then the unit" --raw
140; km/h
